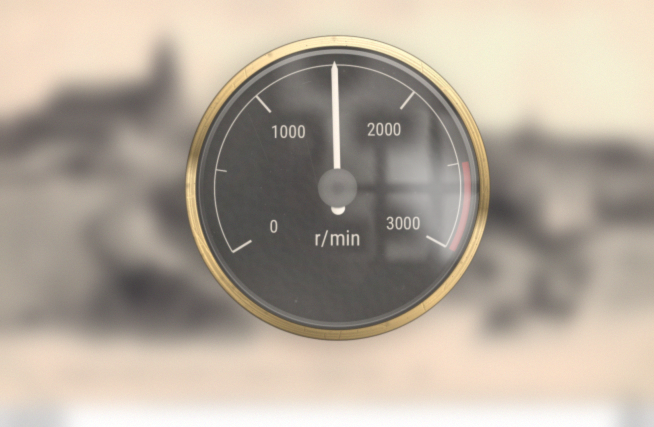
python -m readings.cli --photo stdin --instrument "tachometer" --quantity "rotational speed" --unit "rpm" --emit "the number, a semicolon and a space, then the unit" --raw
1500; rpm
